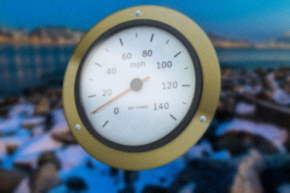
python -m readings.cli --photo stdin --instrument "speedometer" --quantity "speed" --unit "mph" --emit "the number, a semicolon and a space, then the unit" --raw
10; mph
